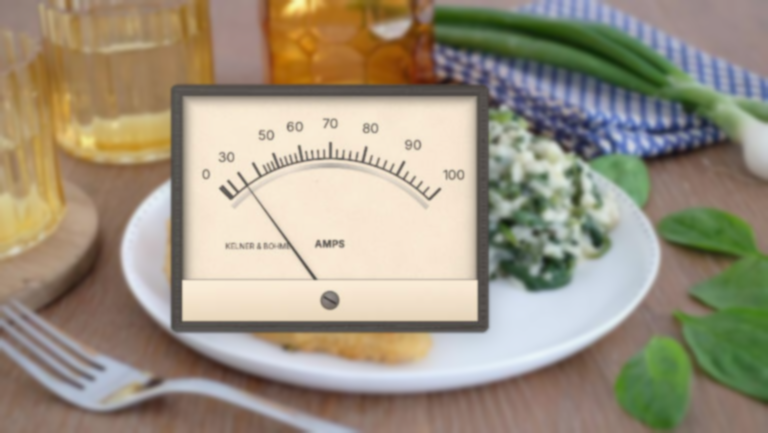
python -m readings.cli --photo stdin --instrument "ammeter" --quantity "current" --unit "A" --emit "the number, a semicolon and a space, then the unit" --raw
30; A
